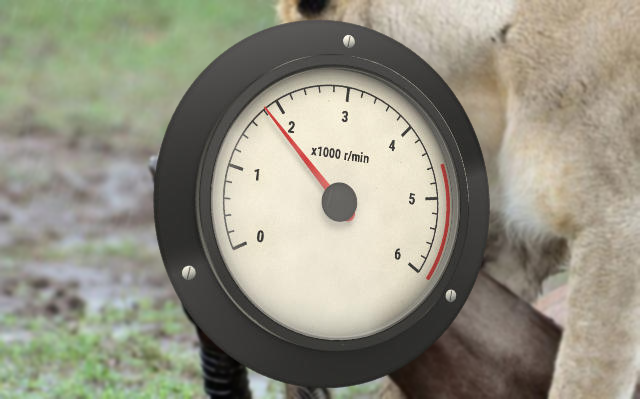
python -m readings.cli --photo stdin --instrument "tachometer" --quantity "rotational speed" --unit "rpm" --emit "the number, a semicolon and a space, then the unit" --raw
1800; rpm
